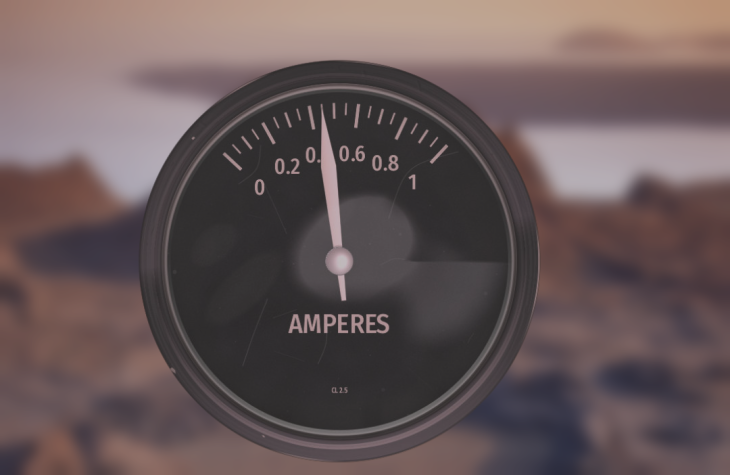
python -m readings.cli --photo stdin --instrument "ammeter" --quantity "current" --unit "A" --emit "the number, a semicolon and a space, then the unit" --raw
0.45; A
